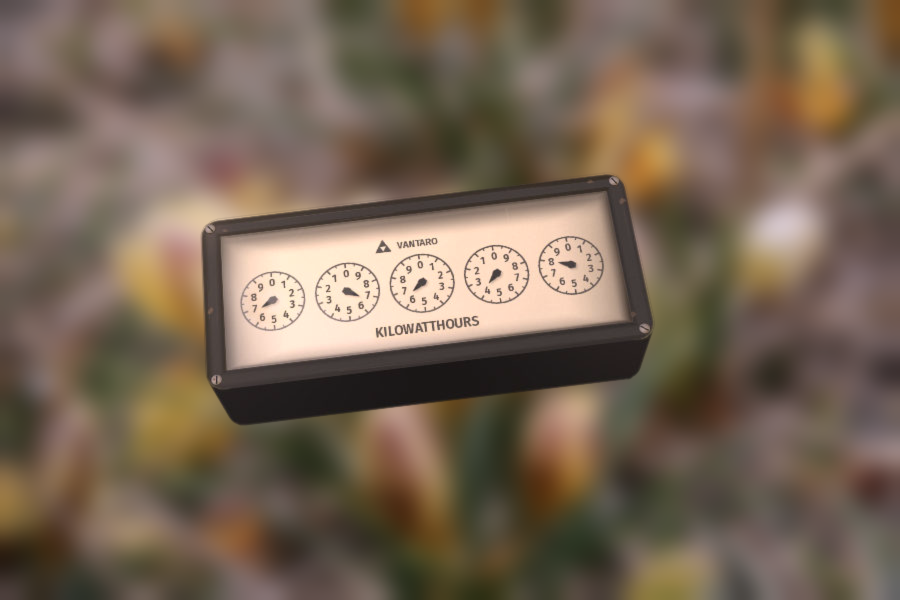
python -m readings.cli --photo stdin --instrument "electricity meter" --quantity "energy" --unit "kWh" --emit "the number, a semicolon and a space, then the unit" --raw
66638; kWh
